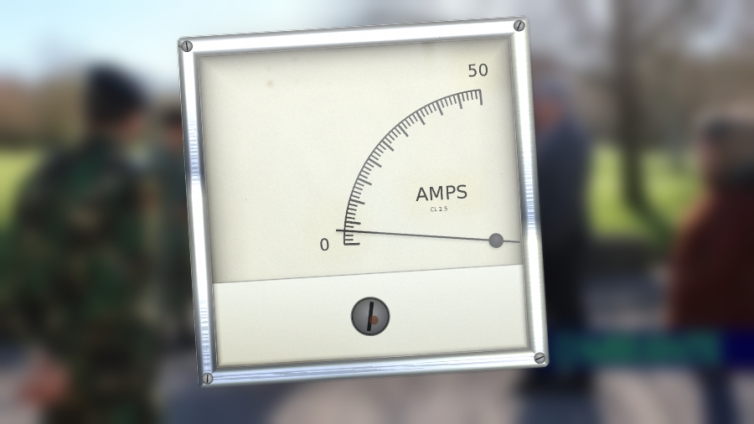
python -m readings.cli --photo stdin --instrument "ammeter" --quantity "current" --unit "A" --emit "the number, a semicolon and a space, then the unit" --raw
3; A
